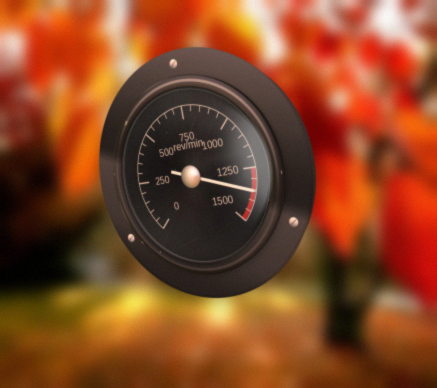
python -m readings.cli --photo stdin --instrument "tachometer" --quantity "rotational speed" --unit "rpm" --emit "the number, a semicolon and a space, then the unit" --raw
1350; rpm
